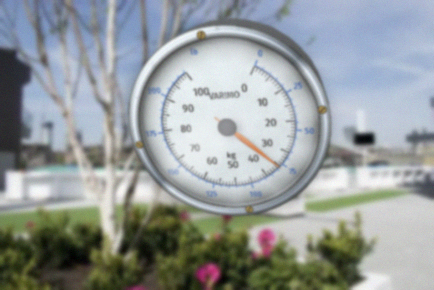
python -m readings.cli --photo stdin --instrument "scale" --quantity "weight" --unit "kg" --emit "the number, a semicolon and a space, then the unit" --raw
35; kg
